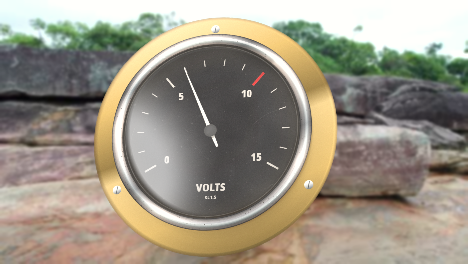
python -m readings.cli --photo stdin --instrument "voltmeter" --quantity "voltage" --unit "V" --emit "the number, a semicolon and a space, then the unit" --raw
6; V
